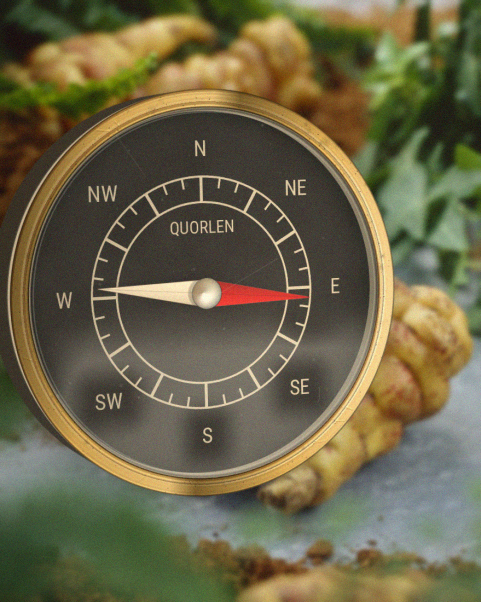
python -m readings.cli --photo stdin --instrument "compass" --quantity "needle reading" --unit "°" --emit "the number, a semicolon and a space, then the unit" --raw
95; °
